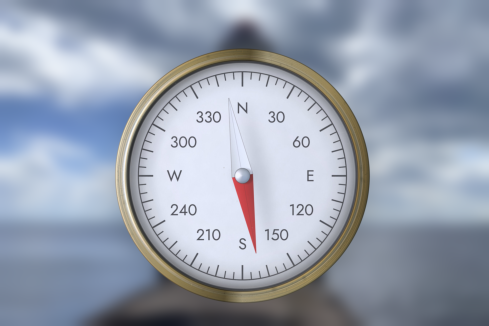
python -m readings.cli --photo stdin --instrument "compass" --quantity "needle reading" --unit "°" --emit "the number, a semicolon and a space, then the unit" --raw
170; °
